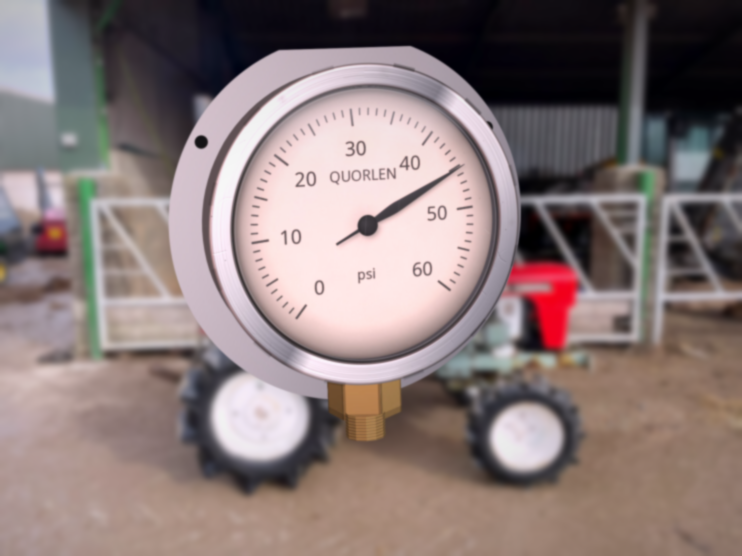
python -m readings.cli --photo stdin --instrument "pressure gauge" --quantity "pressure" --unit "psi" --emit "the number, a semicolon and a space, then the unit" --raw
45; psi
